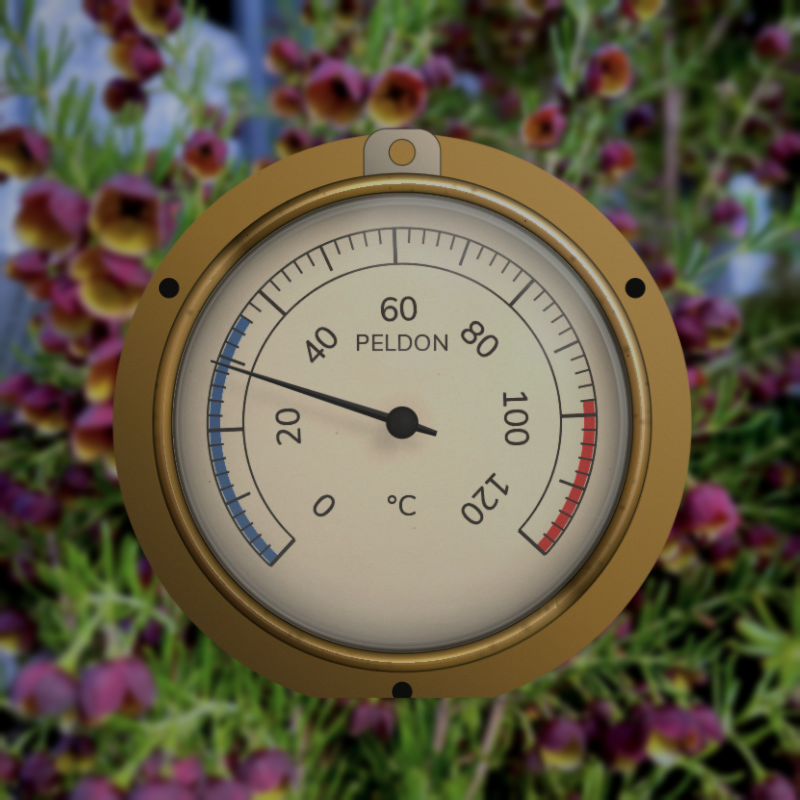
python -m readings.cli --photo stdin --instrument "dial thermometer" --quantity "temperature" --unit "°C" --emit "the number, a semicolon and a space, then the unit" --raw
29; °C
